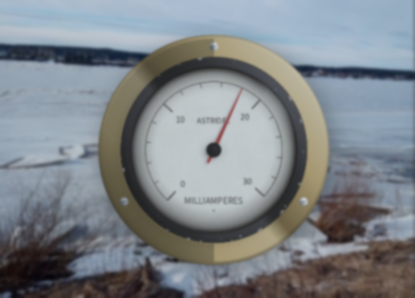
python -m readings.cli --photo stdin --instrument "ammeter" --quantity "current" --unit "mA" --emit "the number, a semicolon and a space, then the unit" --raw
18; mA
